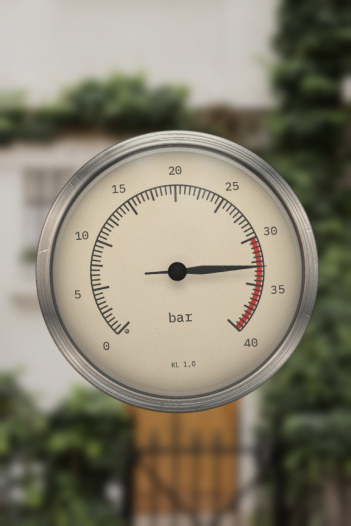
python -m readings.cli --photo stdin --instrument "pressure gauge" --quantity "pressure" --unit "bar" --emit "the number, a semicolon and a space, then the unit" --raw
33; bar
